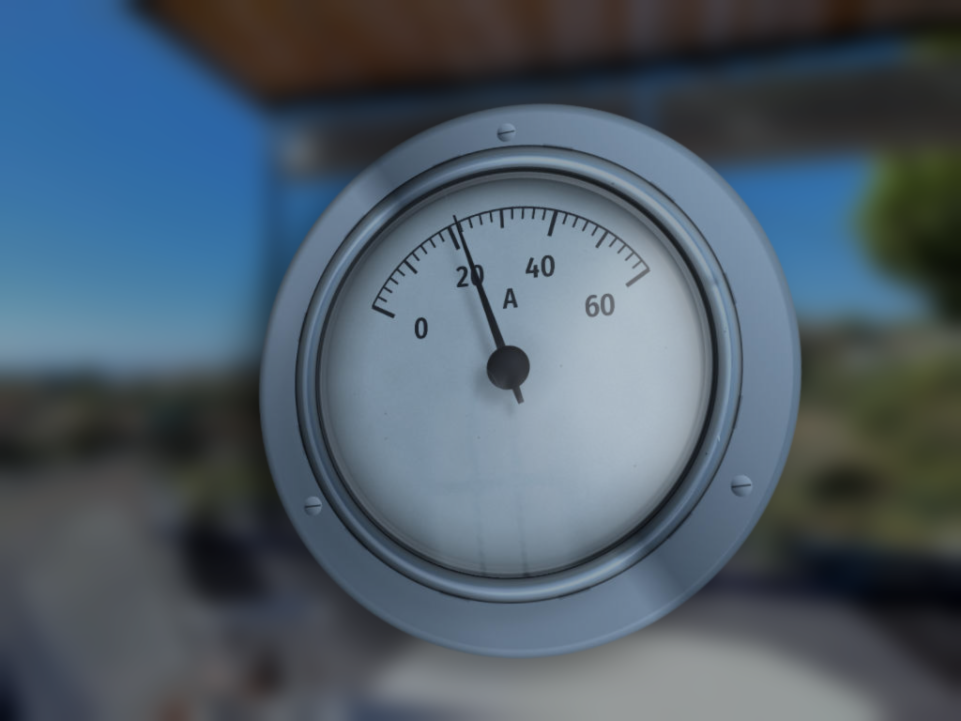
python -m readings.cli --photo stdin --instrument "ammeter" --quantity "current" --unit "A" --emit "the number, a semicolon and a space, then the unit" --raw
22; A
